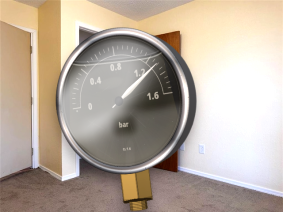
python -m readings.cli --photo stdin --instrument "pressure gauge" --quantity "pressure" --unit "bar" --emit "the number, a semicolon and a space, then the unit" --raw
1.3; bar
